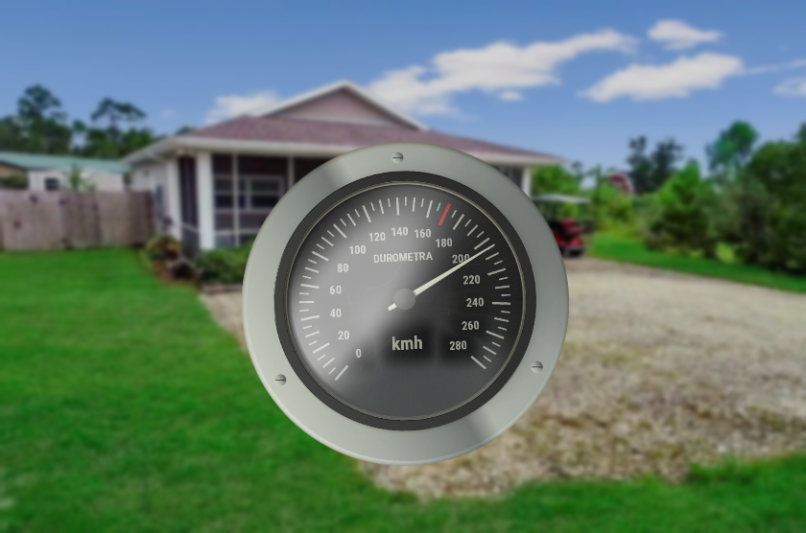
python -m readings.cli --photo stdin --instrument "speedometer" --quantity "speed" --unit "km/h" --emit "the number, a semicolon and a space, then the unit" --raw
205; km/h
